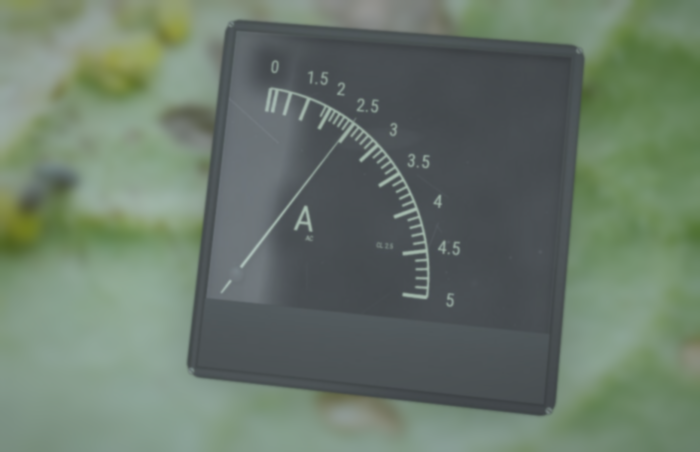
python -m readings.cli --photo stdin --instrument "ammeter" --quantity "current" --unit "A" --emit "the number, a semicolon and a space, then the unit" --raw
2.5; A
